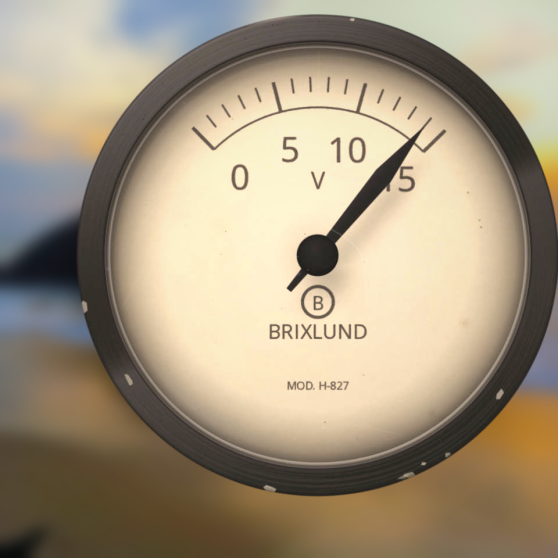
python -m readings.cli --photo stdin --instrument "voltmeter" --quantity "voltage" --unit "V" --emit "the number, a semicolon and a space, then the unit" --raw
14; V
